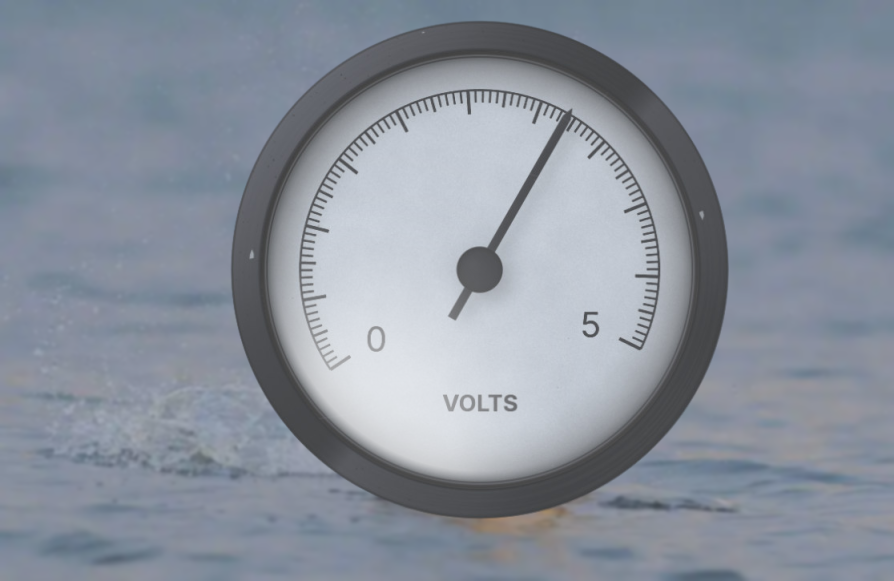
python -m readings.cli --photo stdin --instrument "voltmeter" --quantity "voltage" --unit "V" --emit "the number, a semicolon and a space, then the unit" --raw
3.2; V
